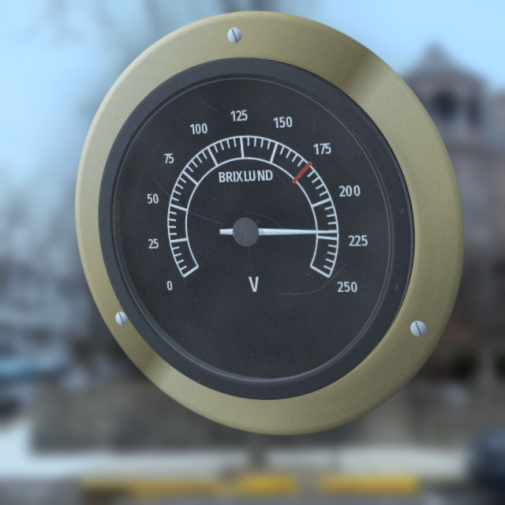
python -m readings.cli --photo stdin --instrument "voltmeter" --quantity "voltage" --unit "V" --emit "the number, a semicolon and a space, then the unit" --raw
220; V
